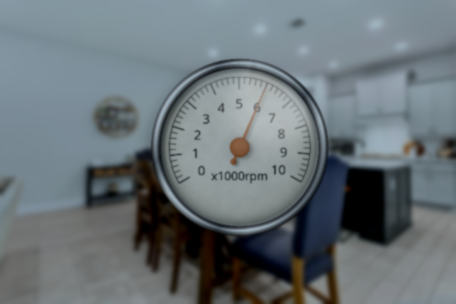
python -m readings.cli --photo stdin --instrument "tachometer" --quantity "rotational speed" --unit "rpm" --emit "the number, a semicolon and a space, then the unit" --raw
6000; rpm
